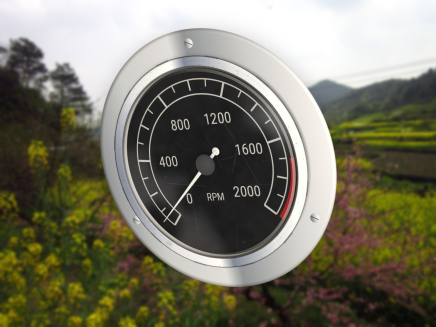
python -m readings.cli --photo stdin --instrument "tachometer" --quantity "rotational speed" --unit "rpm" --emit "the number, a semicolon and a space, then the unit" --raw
50; rpm
